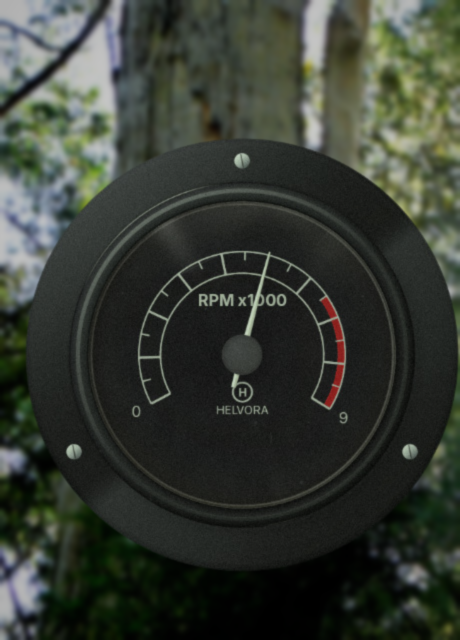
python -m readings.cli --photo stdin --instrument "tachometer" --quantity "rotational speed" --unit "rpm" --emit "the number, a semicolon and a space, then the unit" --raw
5000; rpm
